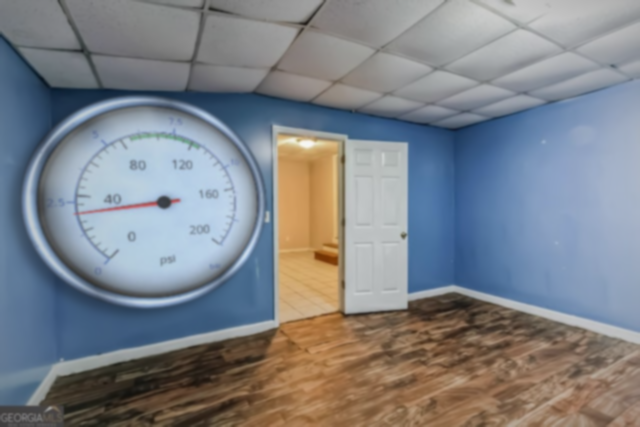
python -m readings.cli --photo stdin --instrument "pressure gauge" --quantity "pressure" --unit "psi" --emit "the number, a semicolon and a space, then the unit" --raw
30; psi
